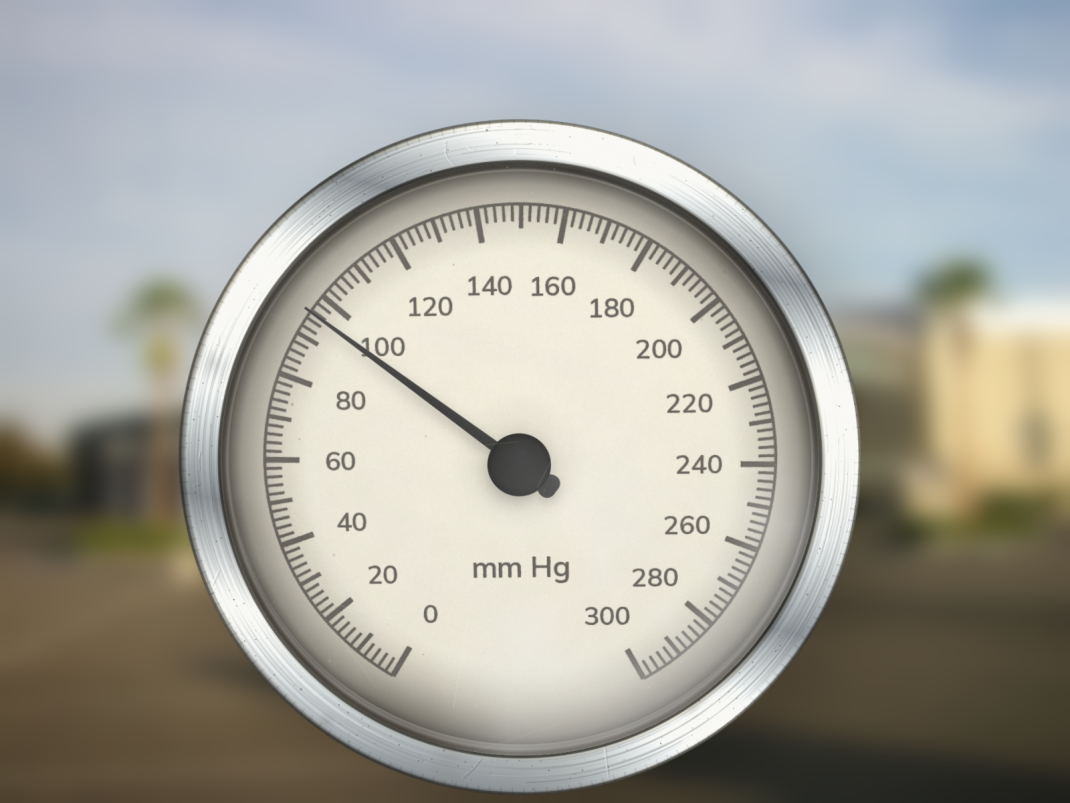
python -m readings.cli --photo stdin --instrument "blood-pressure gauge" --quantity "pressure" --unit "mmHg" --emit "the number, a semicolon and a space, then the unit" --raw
96; mmHg
